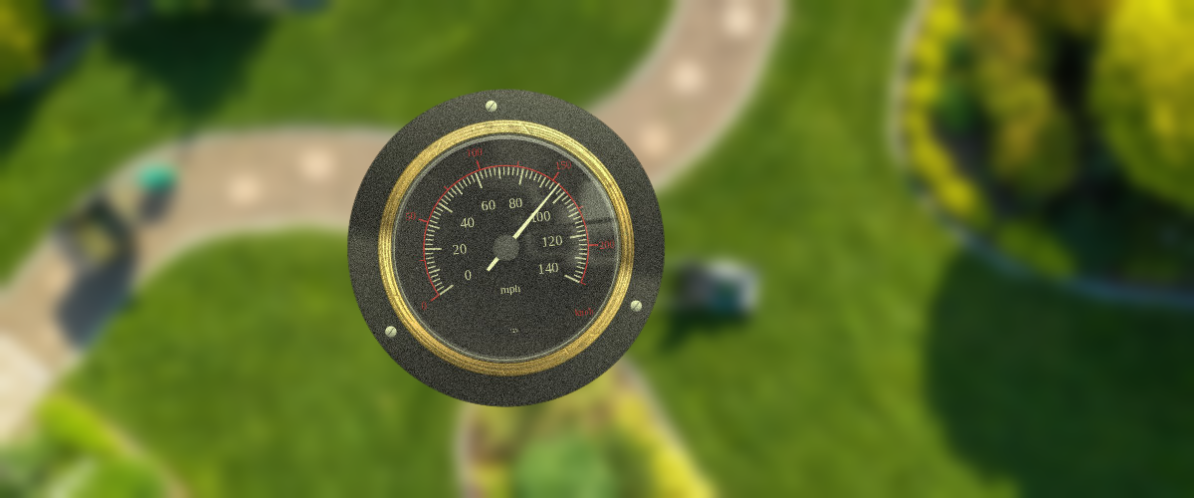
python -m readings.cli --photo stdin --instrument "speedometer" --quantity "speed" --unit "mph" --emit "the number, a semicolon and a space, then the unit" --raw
96; mph
